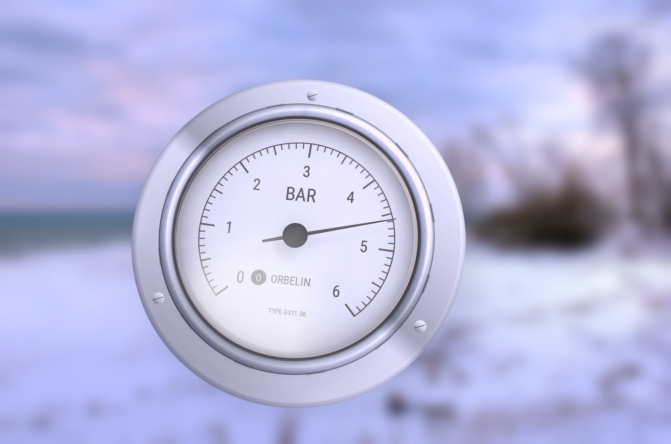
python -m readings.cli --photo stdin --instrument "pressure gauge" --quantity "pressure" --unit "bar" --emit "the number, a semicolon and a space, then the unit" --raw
4.6; bar
